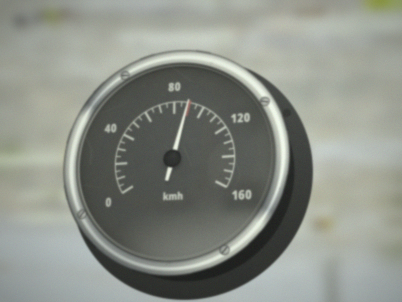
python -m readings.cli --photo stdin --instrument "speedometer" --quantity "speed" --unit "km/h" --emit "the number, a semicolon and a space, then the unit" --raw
90; km/h
